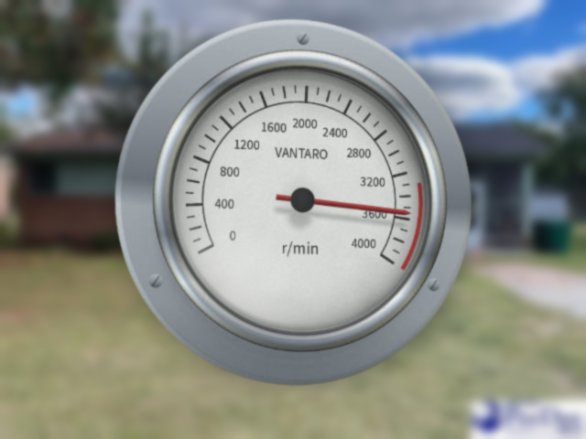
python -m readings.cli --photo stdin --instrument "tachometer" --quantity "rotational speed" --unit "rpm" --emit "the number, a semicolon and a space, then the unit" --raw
3550; rpm
